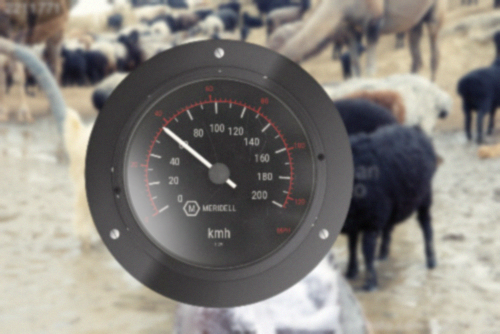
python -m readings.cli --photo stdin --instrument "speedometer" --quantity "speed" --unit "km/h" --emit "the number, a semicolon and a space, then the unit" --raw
60; km/h
